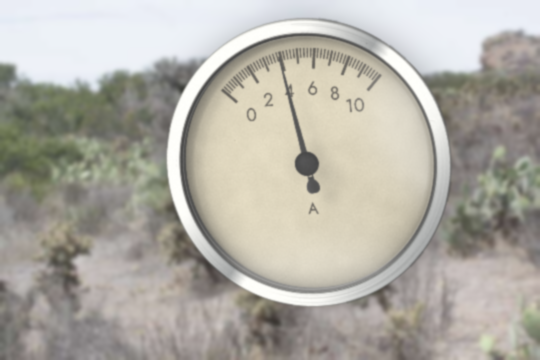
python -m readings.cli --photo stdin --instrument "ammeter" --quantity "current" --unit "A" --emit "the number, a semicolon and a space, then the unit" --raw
4; A
